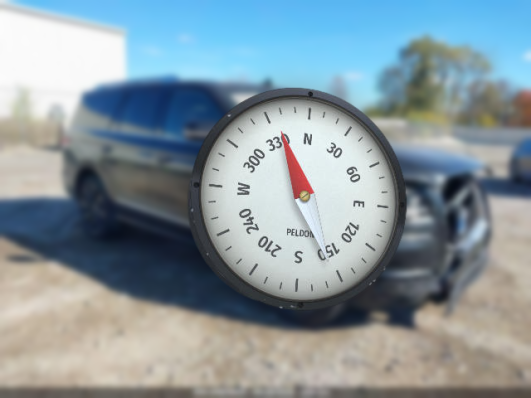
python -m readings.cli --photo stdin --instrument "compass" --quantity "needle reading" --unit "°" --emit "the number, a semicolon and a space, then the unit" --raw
335; °
